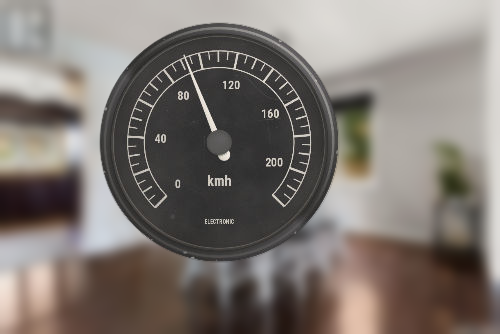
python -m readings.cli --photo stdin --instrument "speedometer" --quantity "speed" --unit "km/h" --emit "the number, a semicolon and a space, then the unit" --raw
92.5; km/h
